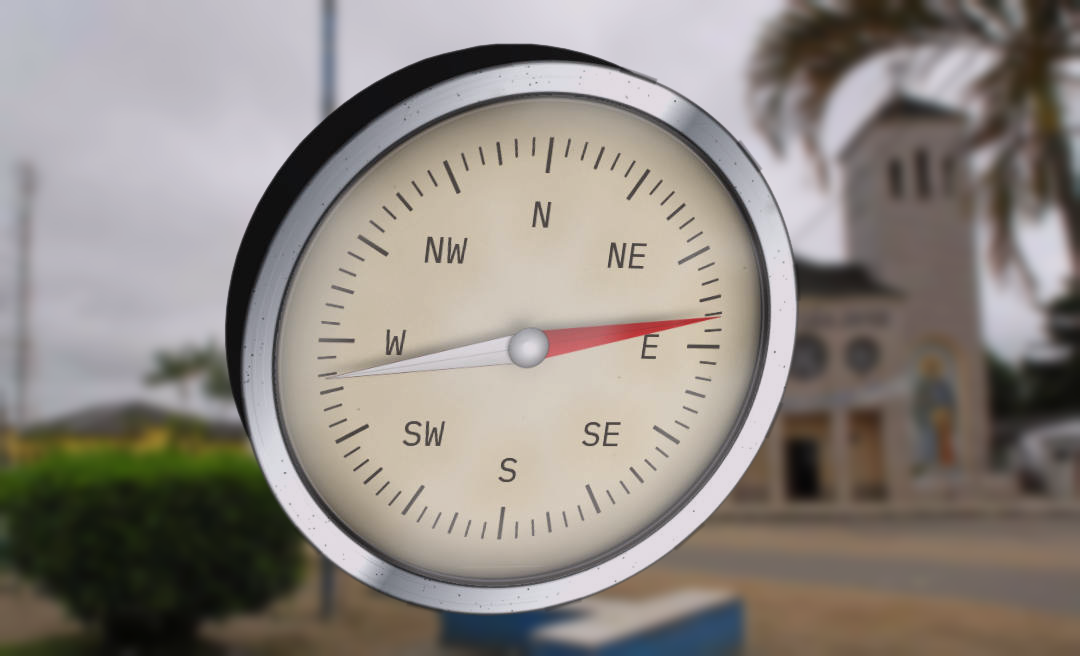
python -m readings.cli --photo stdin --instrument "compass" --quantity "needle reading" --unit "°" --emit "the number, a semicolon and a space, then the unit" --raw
80; °
